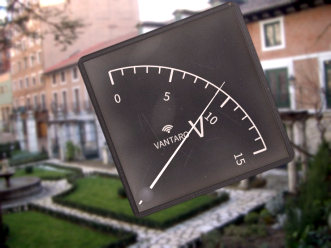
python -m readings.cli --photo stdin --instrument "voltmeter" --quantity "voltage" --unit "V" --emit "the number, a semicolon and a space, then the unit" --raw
9; V
